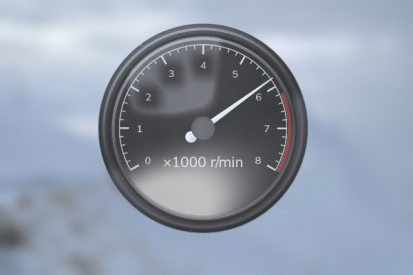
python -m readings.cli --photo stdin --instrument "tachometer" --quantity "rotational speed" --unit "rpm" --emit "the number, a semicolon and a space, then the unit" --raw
5800; rpm
